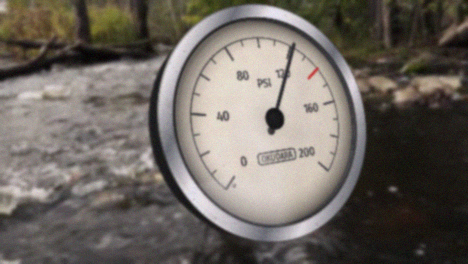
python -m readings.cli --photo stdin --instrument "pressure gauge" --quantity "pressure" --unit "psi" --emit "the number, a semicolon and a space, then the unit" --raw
120; psi
